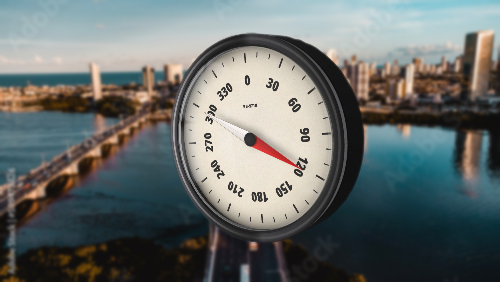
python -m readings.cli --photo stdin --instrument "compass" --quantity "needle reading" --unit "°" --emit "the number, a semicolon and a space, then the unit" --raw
120; °
